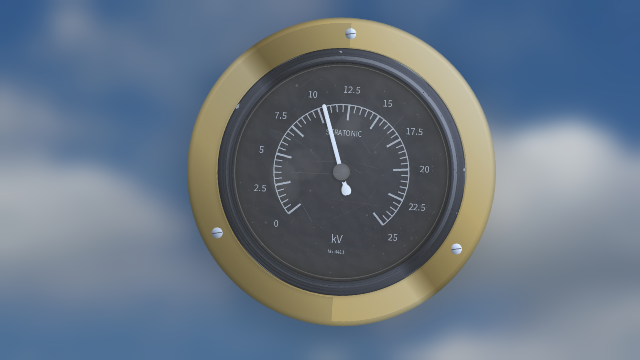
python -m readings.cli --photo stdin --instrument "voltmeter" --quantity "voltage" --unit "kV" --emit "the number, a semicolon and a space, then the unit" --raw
10.5; kV
